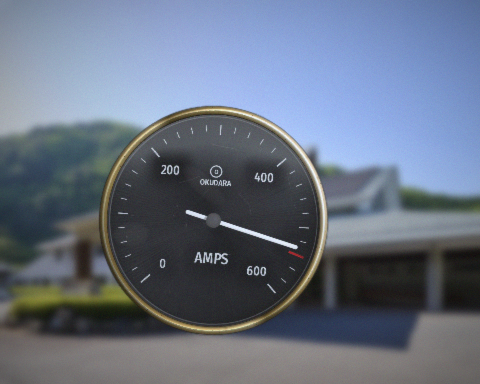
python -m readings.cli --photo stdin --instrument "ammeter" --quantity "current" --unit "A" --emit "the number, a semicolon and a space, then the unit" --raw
530; A
